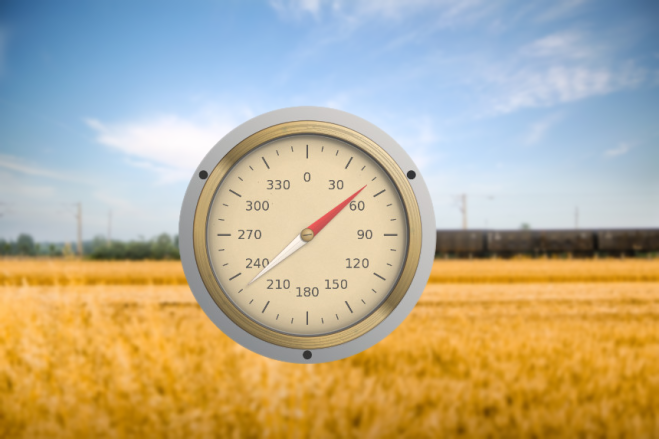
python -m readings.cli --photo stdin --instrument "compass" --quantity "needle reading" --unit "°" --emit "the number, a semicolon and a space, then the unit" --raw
50; °
